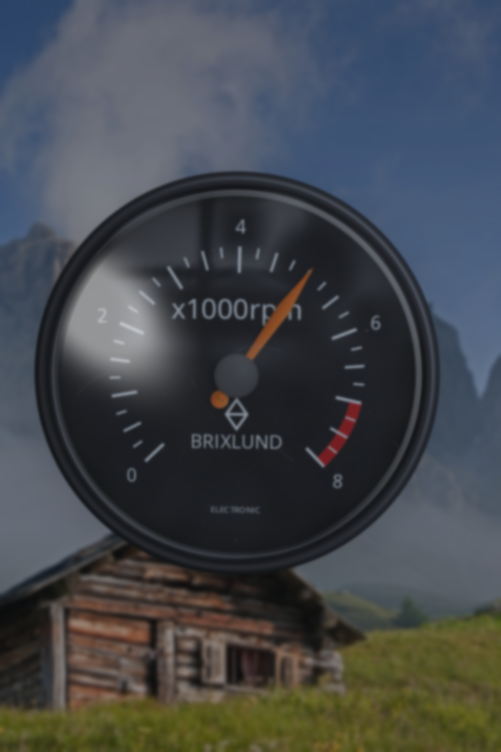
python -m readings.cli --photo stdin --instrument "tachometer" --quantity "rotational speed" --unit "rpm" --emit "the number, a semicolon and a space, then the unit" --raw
5000; rpm
